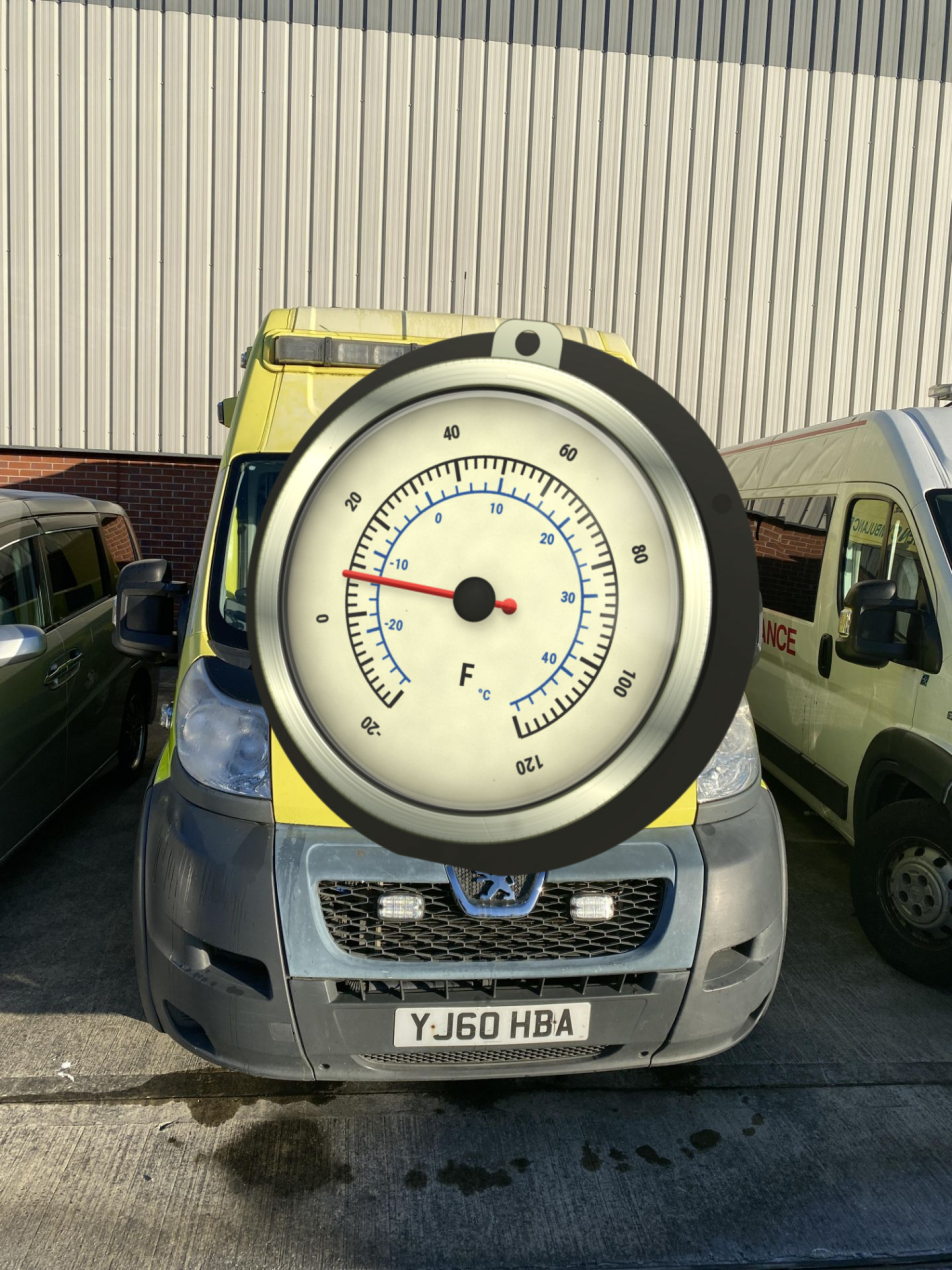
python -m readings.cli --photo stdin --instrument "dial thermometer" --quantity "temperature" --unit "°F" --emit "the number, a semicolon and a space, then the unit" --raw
8; °F
